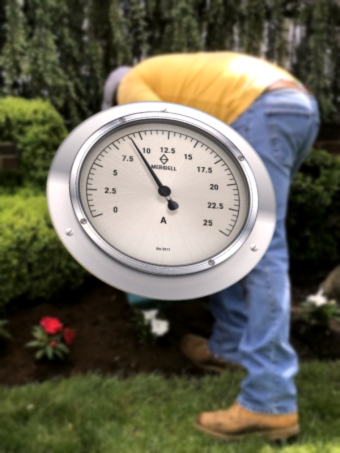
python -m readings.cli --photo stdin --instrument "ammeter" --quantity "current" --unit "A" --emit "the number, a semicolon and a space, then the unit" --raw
9; A
